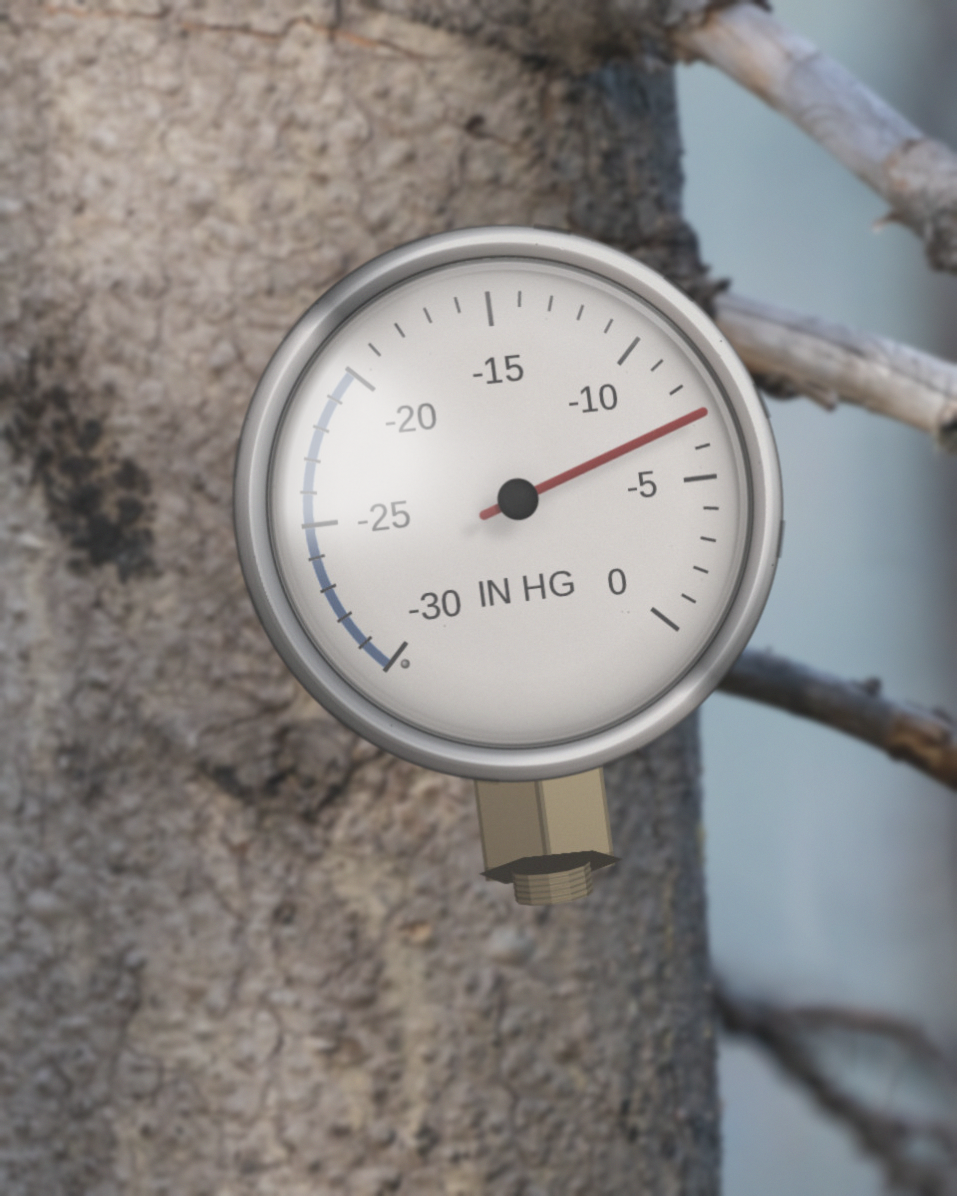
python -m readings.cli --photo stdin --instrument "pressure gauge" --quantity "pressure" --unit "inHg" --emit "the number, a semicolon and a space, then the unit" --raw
-7; inHg
